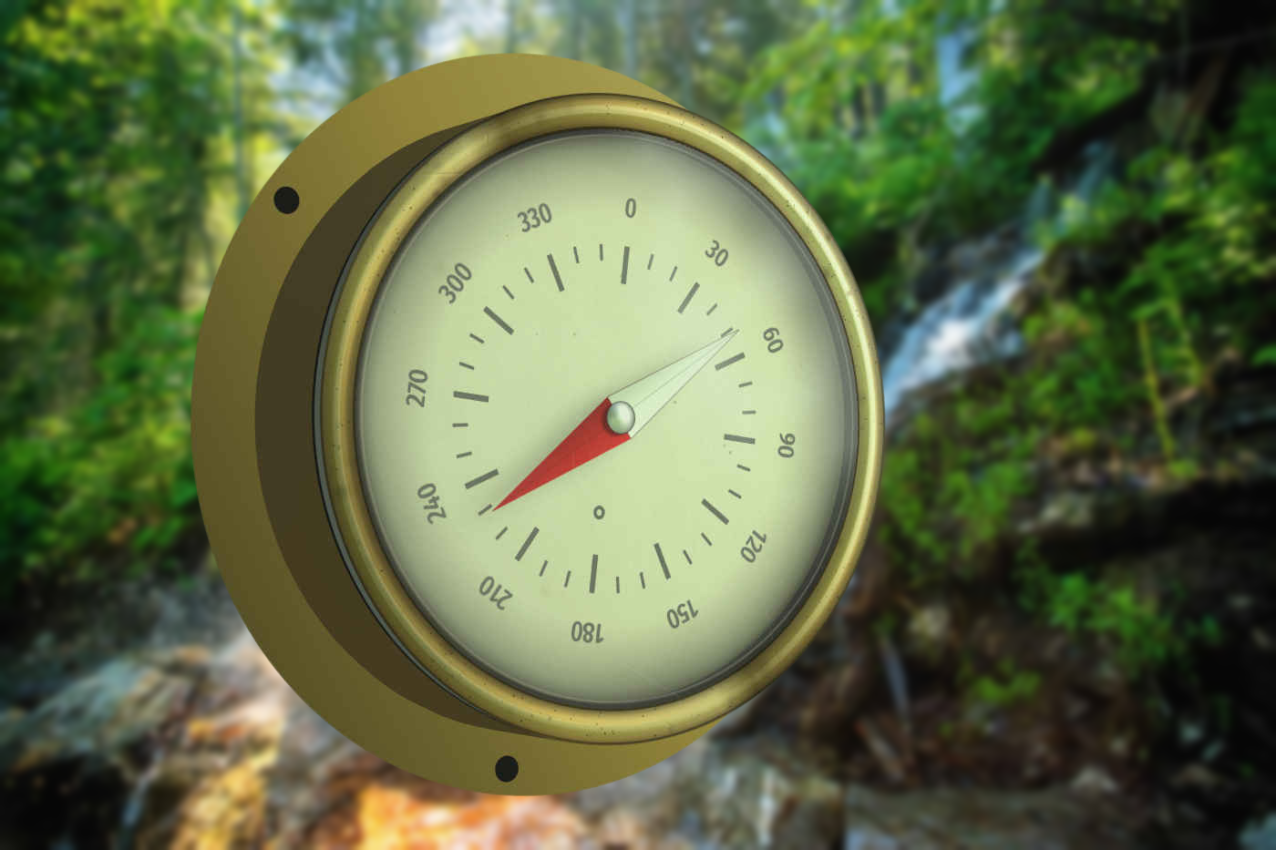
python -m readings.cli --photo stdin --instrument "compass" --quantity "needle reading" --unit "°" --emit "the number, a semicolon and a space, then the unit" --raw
230; °
